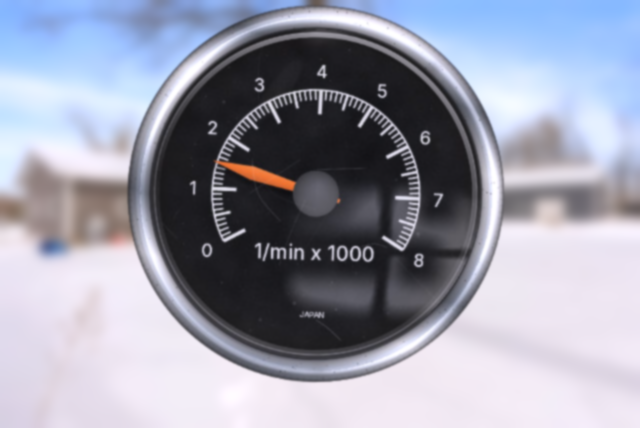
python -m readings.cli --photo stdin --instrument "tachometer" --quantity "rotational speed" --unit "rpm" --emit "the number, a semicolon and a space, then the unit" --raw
1500; rpm
